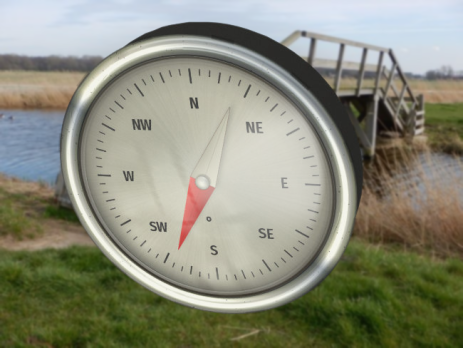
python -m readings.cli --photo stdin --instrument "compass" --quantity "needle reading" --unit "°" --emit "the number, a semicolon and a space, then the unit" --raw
205; °
